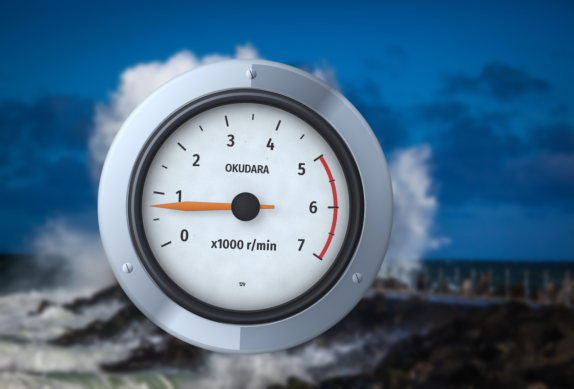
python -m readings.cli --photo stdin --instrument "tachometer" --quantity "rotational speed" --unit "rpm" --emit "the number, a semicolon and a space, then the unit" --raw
750; rpm
